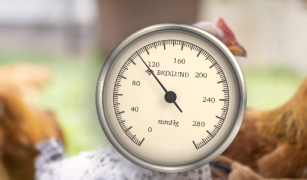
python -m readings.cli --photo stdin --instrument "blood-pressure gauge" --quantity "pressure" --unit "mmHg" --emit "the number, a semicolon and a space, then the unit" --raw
110; mmHg
